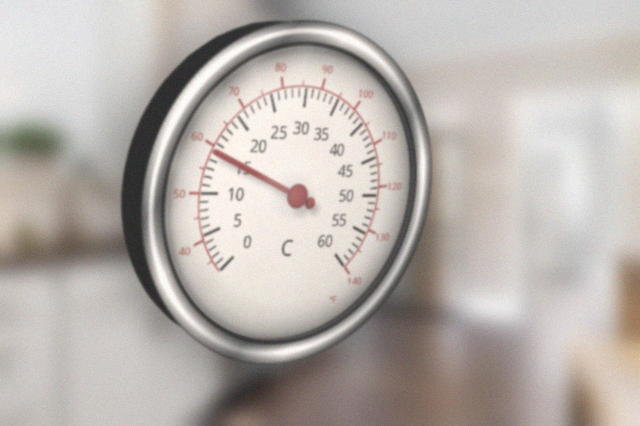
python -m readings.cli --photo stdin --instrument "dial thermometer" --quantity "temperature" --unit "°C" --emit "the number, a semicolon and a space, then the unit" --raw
15; °C
